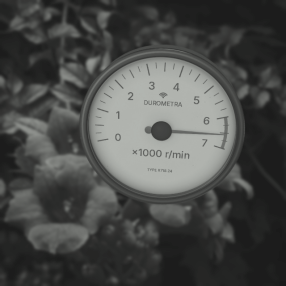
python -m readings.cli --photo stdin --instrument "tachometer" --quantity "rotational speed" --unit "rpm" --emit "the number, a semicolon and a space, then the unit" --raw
6500; rpm
